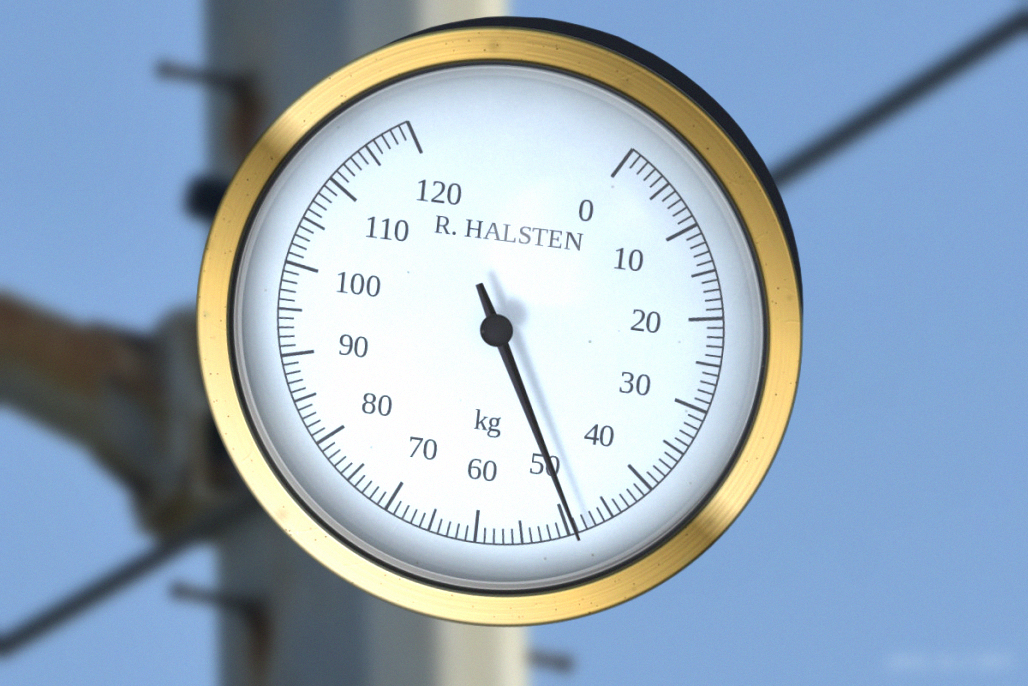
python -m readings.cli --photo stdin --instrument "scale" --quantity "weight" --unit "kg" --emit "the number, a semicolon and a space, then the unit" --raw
49; kg
